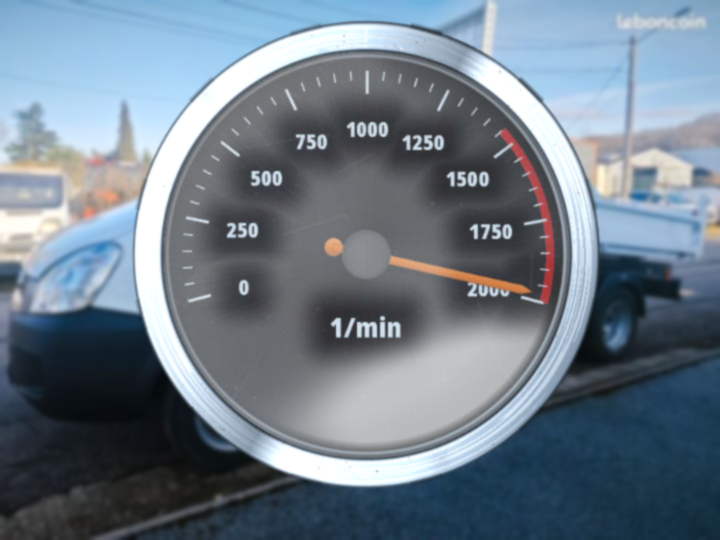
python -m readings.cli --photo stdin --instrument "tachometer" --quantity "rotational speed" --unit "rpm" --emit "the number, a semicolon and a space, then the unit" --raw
1975; rpm
